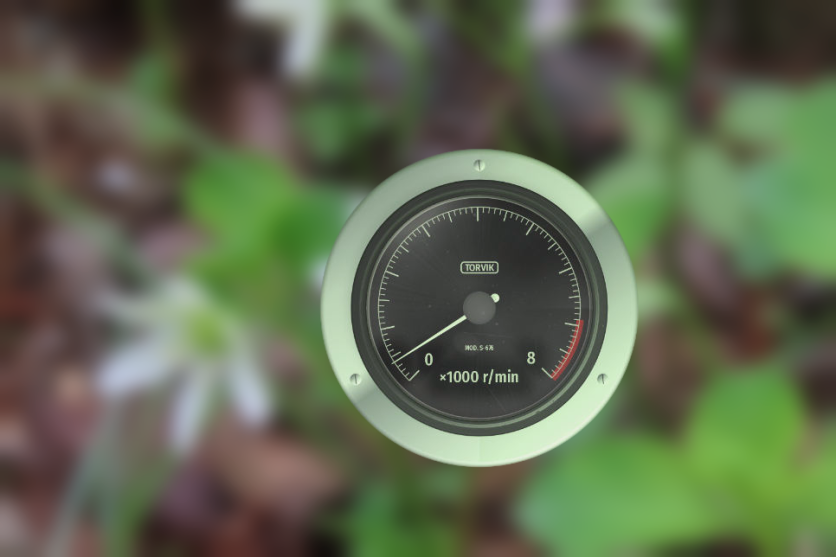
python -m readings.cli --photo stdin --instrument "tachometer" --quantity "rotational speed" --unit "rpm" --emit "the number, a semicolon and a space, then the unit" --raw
400; rpm
